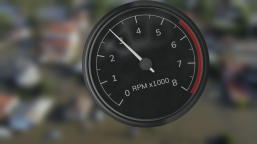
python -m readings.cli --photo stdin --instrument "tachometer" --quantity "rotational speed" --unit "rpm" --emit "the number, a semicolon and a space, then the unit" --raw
3000; rpm
